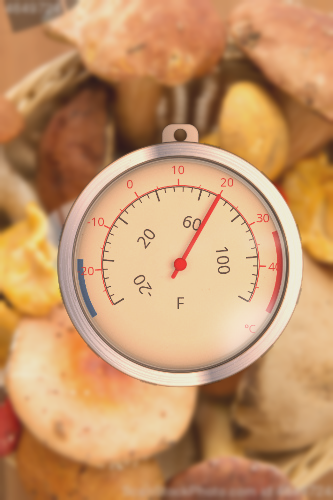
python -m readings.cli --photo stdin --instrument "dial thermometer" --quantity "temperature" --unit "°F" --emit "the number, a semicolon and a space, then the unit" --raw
68; °F
